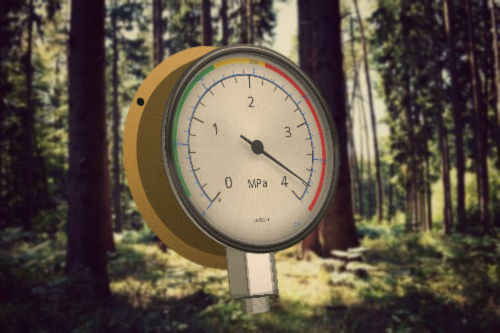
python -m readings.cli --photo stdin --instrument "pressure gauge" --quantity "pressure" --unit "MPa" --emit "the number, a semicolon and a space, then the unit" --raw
3.8; MPa
